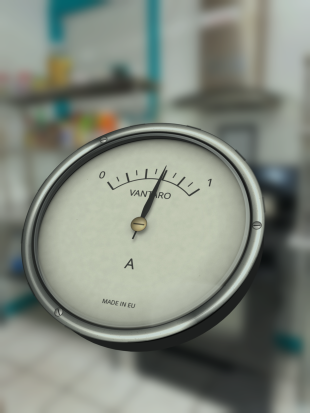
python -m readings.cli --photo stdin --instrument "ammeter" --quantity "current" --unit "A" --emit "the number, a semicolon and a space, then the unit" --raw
0.6; A
